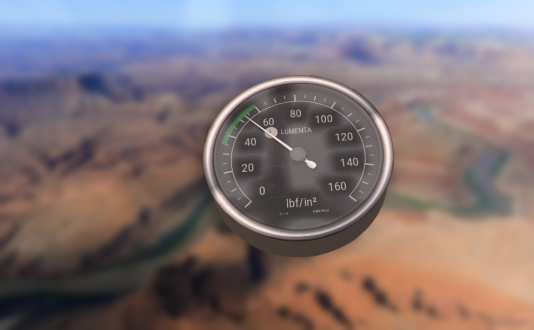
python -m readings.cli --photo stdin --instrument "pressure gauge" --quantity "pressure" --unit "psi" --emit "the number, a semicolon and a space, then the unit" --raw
52.5; psi
